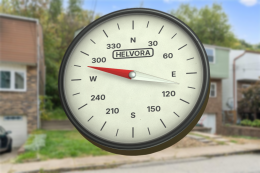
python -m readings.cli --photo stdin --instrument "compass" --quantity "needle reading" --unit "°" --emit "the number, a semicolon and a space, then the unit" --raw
285; °
